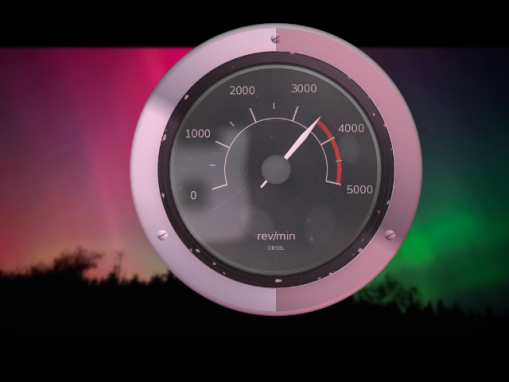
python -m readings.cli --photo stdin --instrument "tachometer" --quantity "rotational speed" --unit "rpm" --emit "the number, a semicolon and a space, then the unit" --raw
3500; rpm
